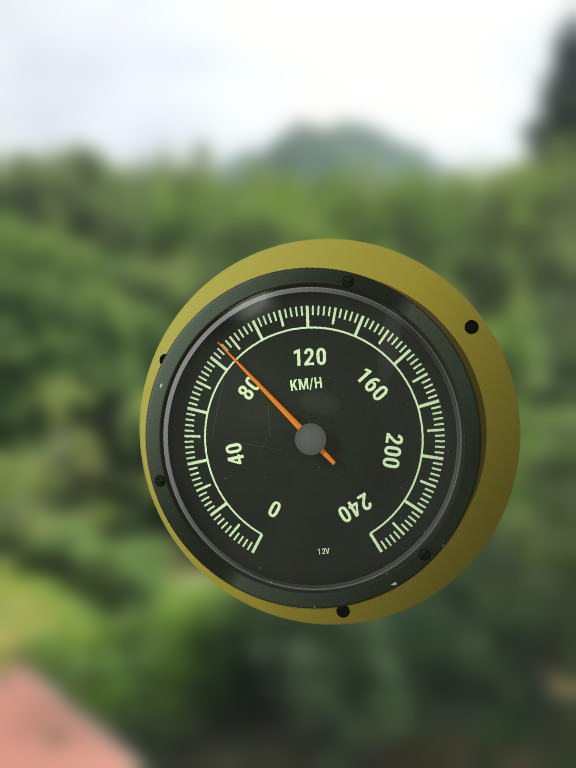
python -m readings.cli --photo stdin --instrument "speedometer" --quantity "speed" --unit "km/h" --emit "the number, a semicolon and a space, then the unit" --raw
86; km/h
